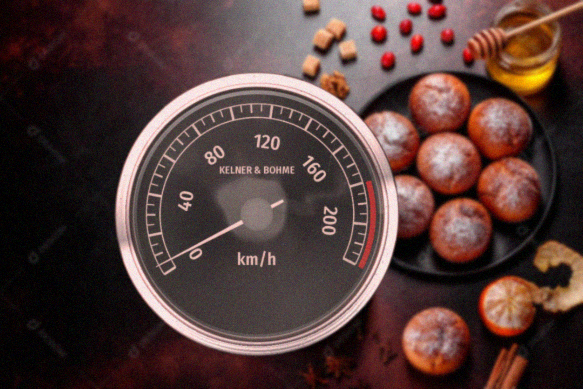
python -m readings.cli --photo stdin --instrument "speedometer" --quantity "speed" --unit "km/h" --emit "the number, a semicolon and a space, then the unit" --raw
5; km/h
